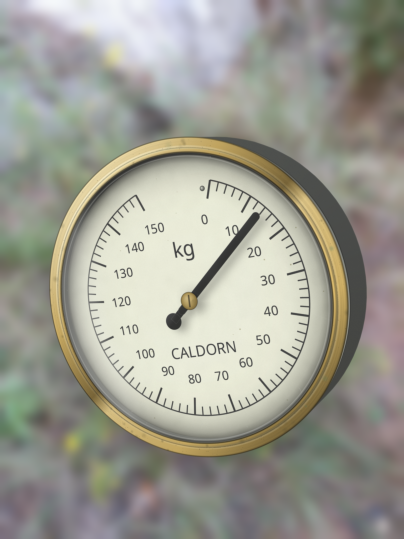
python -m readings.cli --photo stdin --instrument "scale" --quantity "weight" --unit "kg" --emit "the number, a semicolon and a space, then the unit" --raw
14; kg
